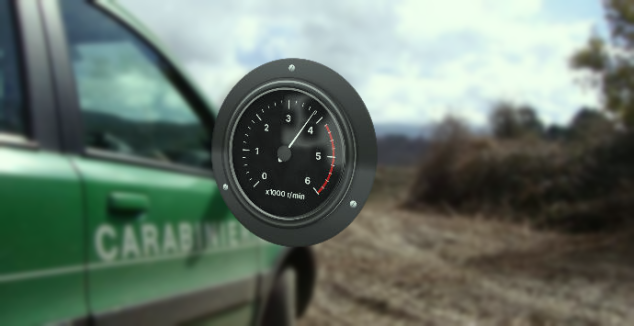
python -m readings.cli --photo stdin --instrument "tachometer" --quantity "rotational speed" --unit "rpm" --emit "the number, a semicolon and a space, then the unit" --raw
3800; rpm
